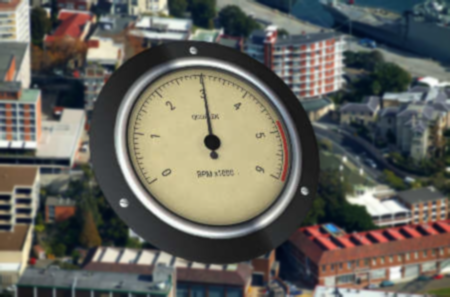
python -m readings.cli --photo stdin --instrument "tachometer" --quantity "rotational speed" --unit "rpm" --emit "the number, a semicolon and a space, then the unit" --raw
3000; rpm
